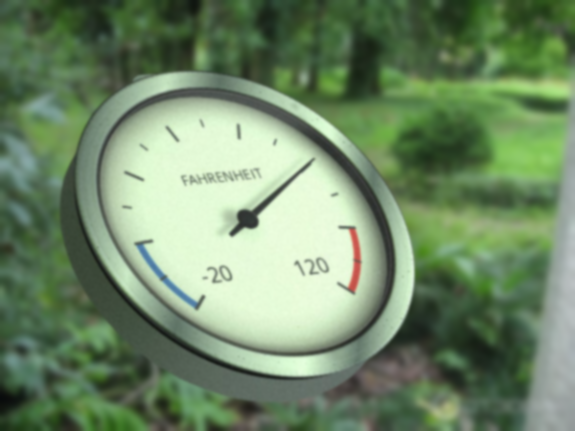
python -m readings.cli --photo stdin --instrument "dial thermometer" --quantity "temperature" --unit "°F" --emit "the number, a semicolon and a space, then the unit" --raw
80; °F
